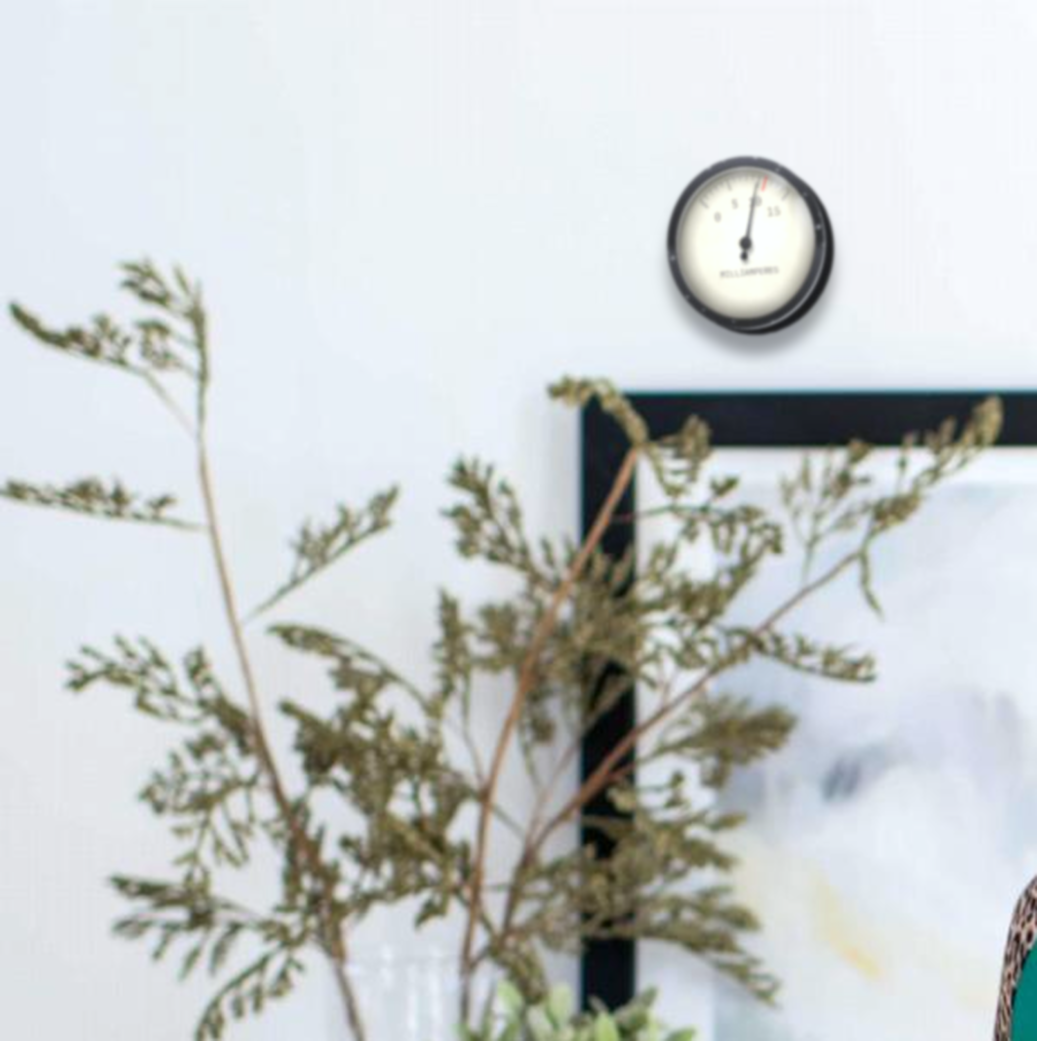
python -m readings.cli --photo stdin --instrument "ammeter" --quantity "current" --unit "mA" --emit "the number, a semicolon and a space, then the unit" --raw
10; mA
